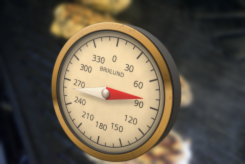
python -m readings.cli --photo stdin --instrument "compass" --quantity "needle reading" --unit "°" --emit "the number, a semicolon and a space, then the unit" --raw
80; °
